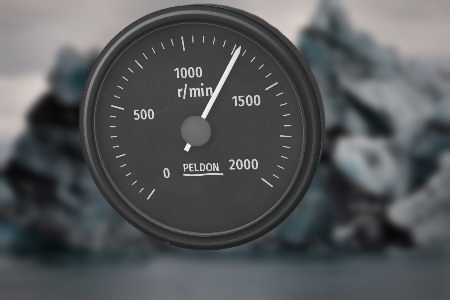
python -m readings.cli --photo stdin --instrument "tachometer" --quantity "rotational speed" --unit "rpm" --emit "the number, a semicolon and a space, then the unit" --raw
1275; rpm
